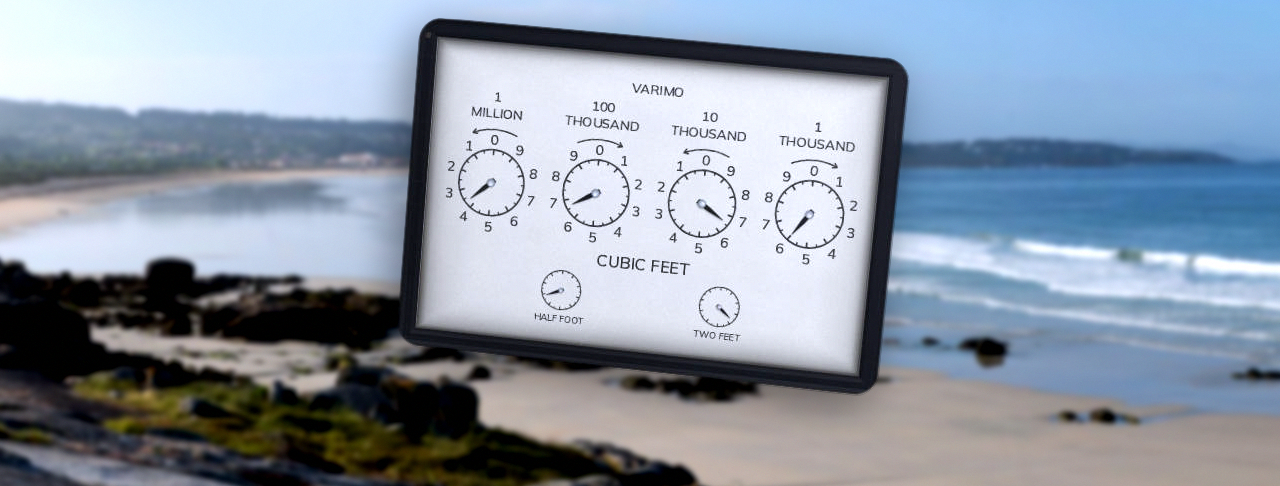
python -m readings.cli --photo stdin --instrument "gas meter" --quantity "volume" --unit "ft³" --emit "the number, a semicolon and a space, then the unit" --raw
366600; ft³
